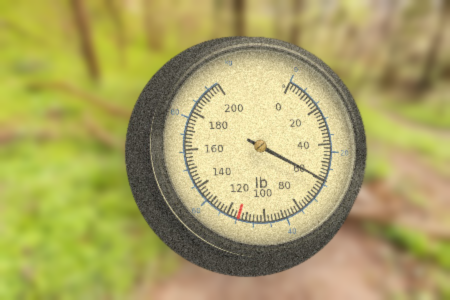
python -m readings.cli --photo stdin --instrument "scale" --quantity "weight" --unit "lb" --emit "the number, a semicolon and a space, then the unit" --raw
60; lb
